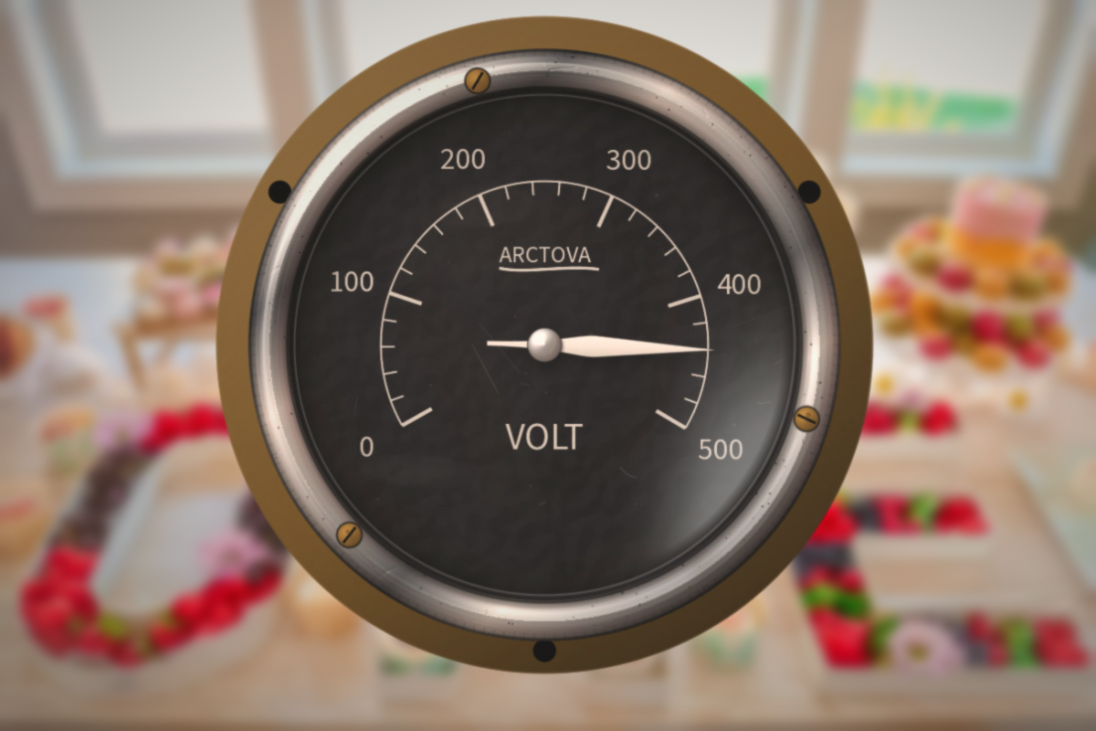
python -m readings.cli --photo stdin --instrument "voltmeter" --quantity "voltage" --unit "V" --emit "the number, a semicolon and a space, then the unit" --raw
440; V
